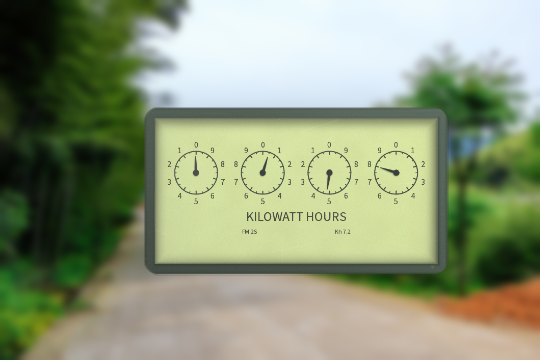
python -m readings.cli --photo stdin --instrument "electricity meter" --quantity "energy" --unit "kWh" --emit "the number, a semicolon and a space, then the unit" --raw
48; kWh
